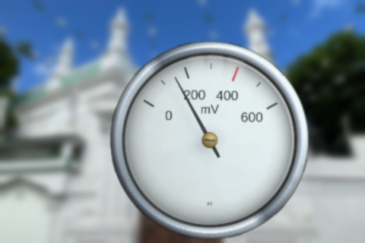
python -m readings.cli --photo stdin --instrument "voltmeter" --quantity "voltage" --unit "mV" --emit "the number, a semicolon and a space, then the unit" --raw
150; mV
